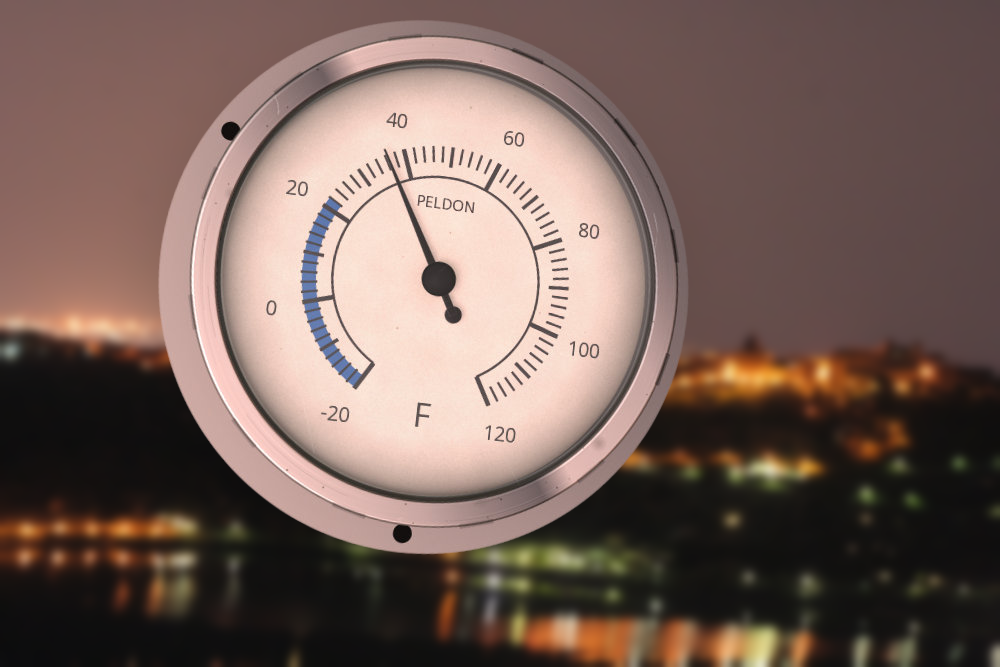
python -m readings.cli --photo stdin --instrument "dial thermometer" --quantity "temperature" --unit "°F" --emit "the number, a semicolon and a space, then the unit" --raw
36; °F
